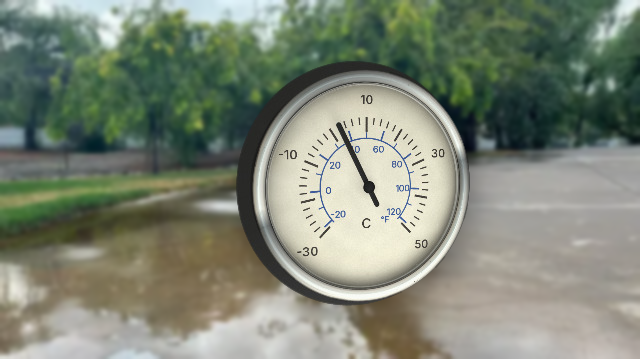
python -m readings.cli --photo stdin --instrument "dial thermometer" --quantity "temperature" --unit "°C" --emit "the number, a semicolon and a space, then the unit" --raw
2; °C
